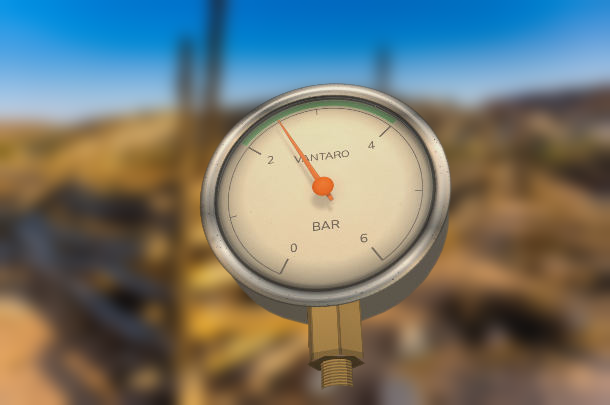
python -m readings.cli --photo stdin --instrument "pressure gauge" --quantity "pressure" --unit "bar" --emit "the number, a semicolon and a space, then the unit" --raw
2.5; bar
